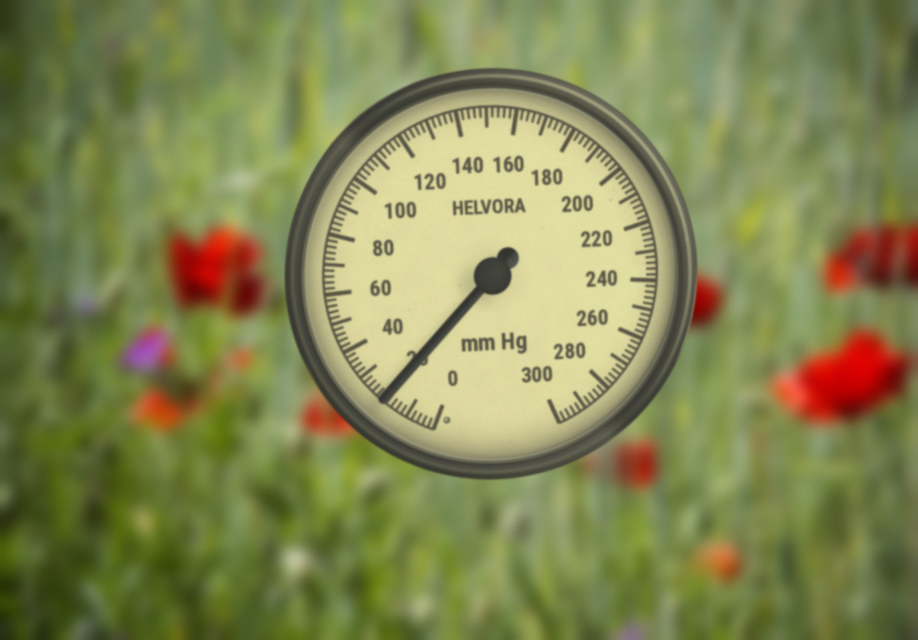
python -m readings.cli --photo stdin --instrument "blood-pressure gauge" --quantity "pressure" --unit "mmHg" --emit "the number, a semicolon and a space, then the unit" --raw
20; mmHg
